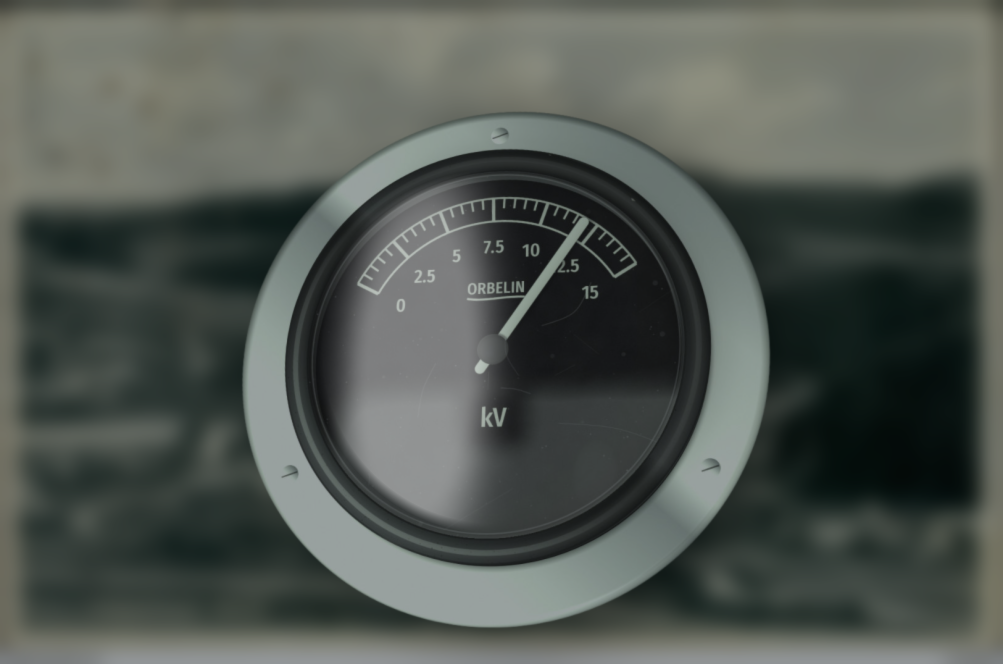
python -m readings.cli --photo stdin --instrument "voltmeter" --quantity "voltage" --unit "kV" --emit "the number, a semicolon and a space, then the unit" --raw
12; kV
